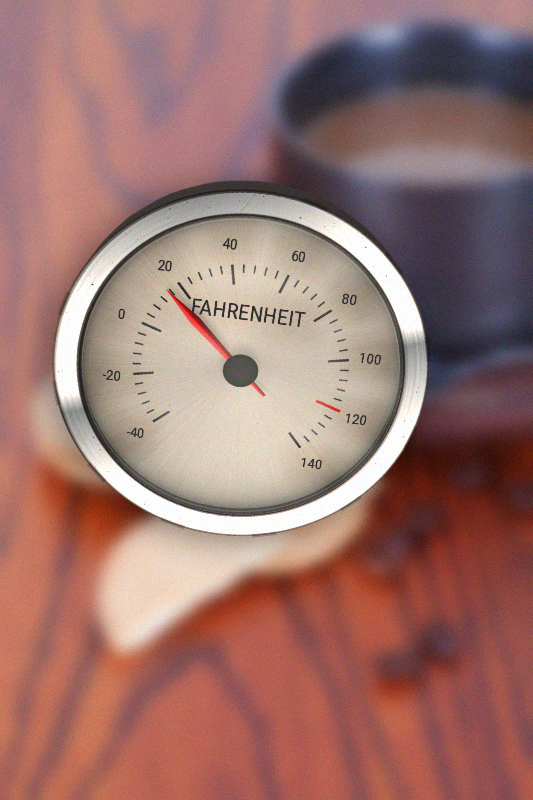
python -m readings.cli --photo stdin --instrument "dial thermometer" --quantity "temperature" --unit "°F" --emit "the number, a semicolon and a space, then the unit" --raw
16; °F
